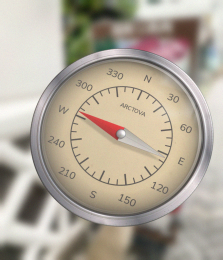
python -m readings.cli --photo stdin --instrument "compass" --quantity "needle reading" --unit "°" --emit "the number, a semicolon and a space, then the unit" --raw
275; °
